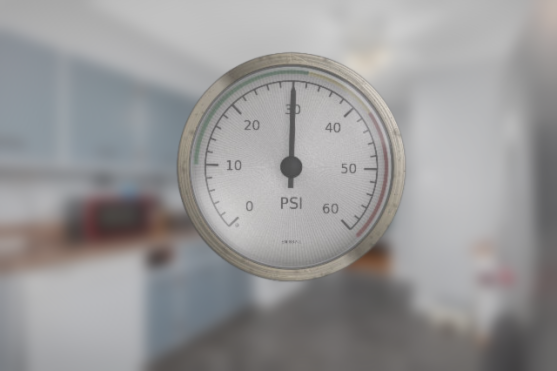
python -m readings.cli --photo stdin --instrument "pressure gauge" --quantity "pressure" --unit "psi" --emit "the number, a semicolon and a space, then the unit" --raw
30; psi
